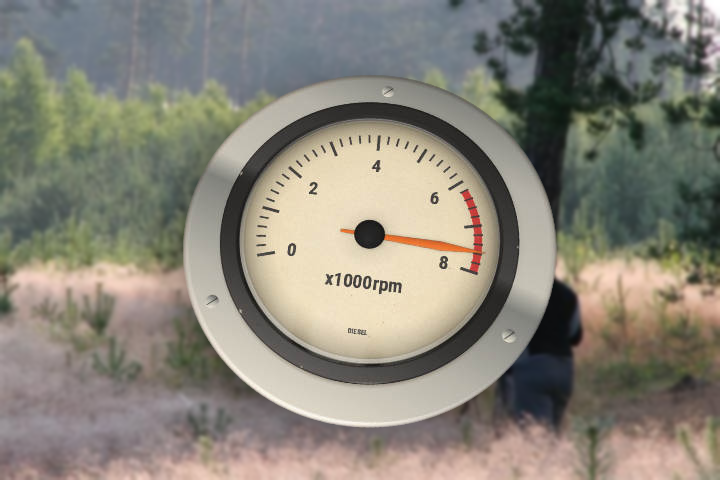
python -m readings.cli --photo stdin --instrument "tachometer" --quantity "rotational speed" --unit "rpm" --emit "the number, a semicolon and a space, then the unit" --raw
7600; rpm
